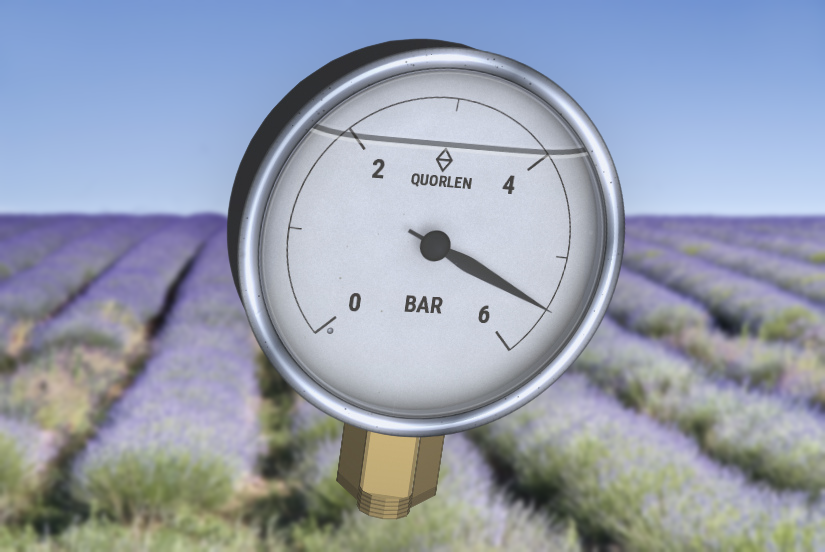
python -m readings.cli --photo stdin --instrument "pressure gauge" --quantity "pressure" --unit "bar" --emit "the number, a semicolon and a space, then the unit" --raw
5.5; bar
